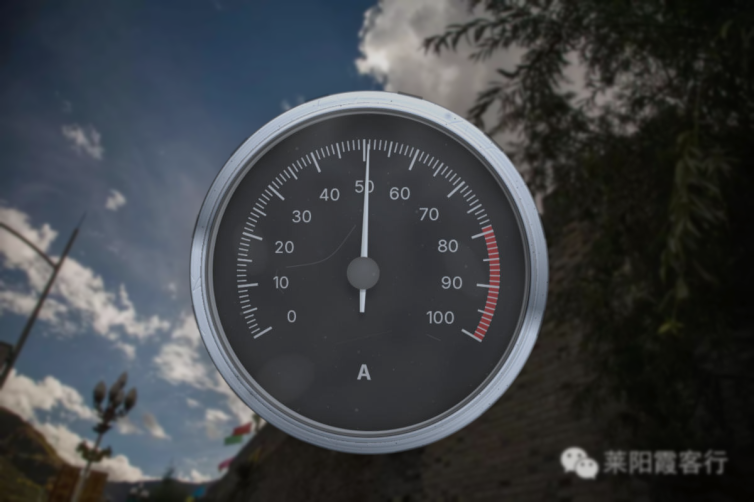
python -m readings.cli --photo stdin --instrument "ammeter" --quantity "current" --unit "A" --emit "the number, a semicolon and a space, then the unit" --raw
51; A
